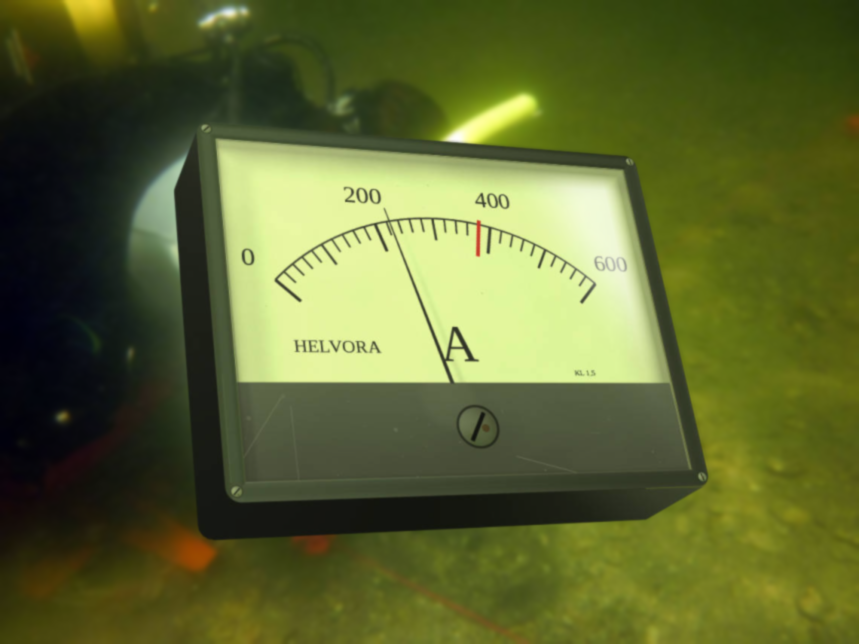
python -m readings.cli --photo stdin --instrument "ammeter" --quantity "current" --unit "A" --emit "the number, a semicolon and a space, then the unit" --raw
220; A
